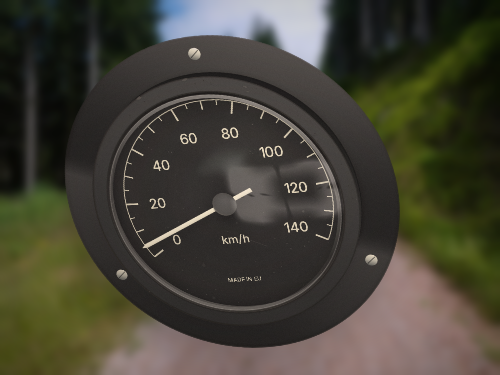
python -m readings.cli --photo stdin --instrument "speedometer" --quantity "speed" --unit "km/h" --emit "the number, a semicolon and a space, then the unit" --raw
5; km/h
